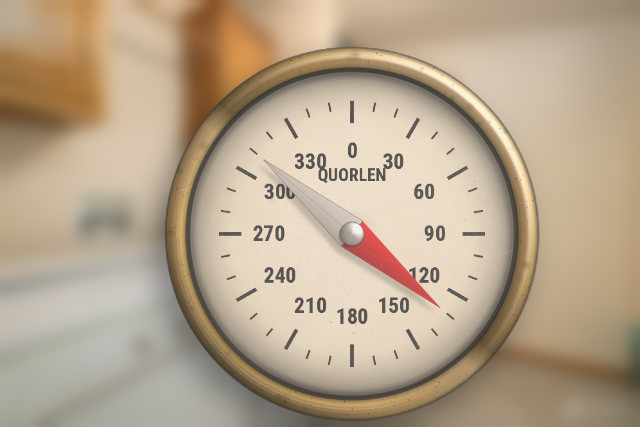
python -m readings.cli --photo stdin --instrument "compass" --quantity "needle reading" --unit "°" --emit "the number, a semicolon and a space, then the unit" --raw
130; °
